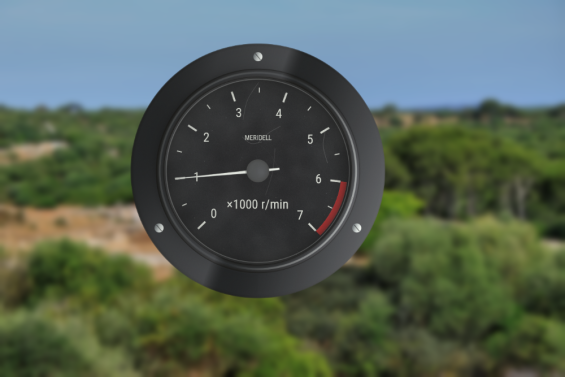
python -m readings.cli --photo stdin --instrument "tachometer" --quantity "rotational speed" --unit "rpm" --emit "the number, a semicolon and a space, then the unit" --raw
1000; rpm
